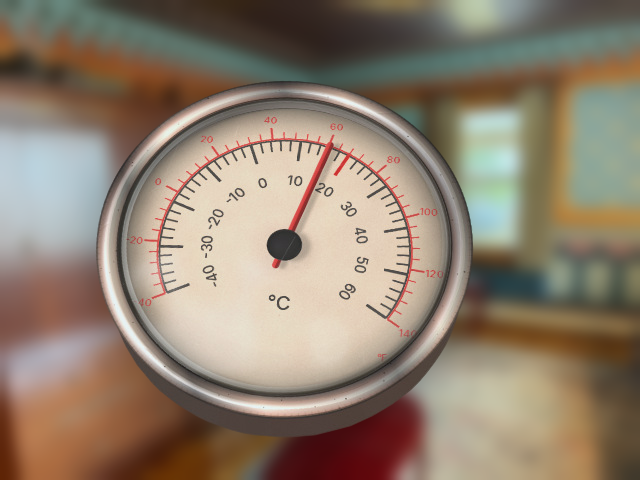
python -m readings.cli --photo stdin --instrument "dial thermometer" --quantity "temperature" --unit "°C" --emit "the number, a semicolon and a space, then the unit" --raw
16; °C
